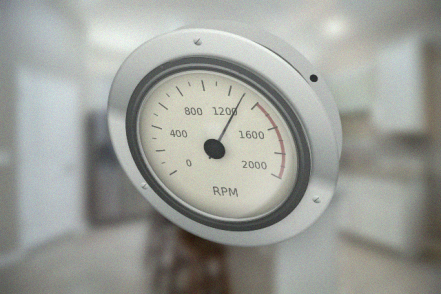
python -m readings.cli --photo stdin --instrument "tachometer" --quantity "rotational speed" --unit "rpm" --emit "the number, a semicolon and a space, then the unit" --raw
1300; rpm
